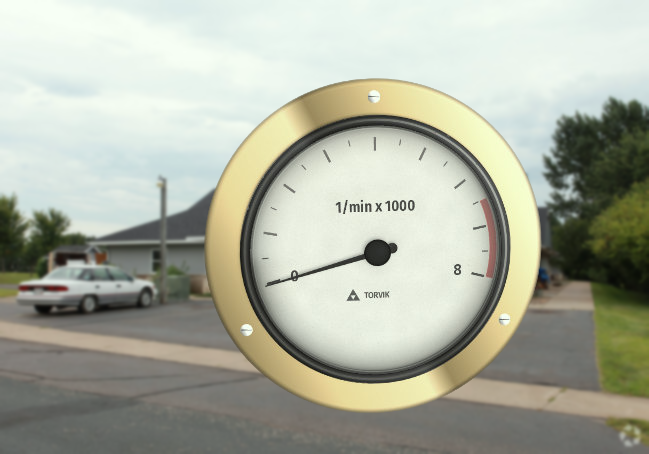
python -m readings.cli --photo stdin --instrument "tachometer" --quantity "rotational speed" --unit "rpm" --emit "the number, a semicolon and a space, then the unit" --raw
0; rpm
